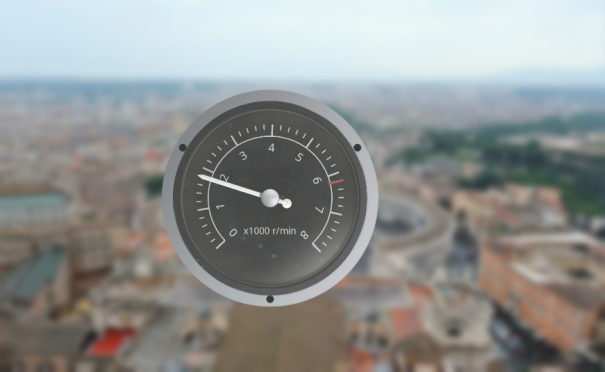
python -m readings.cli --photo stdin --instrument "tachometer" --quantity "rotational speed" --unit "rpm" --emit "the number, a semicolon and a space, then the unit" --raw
1800; rpm
